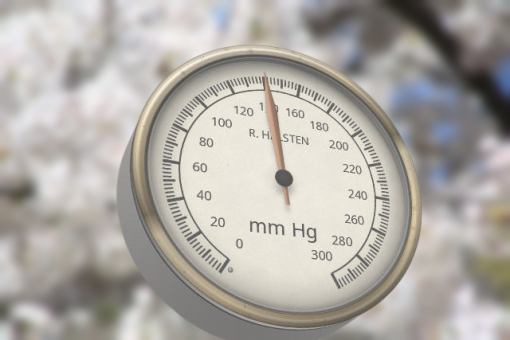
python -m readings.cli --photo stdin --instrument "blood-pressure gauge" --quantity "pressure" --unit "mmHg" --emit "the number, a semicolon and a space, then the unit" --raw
140; mmHg
